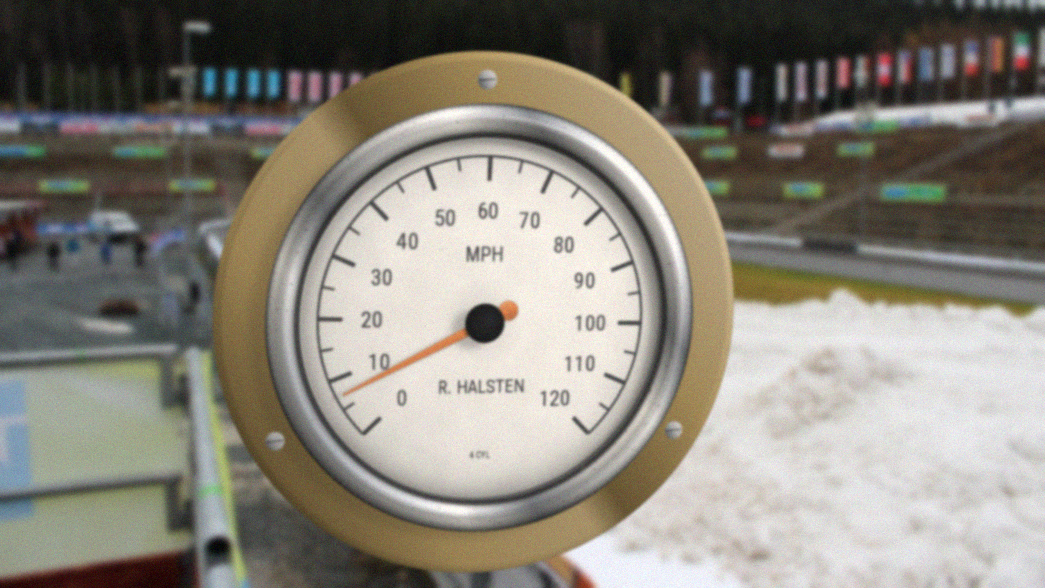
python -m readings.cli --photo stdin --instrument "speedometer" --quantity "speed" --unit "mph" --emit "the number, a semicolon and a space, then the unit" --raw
7.5; mph
